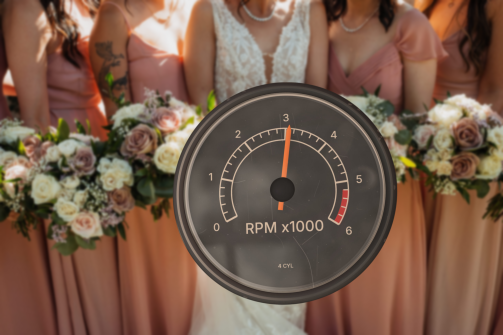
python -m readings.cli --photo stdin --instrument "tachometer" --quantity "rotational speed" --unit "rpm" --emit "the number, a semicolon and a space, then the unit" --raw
3100; rpm
